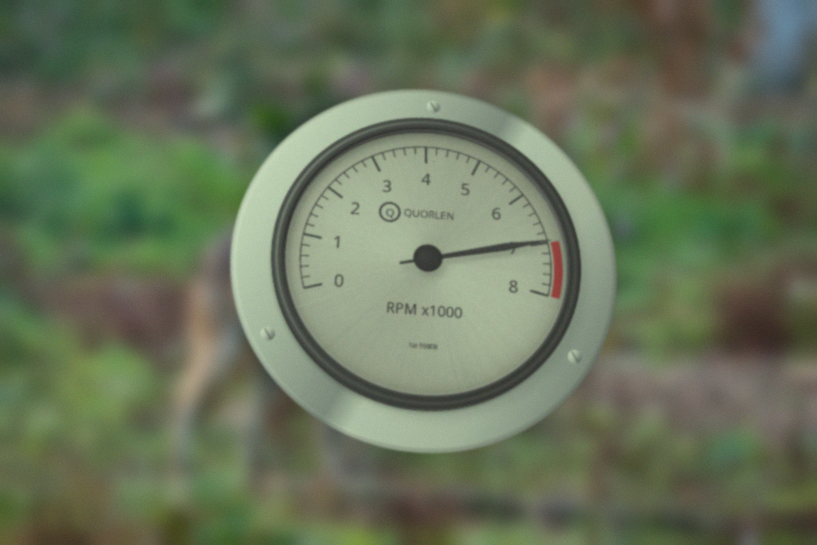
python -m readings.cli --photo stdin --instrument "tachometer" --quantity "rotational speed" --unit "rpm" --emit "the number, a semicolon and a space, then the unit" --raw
7000; rpm
